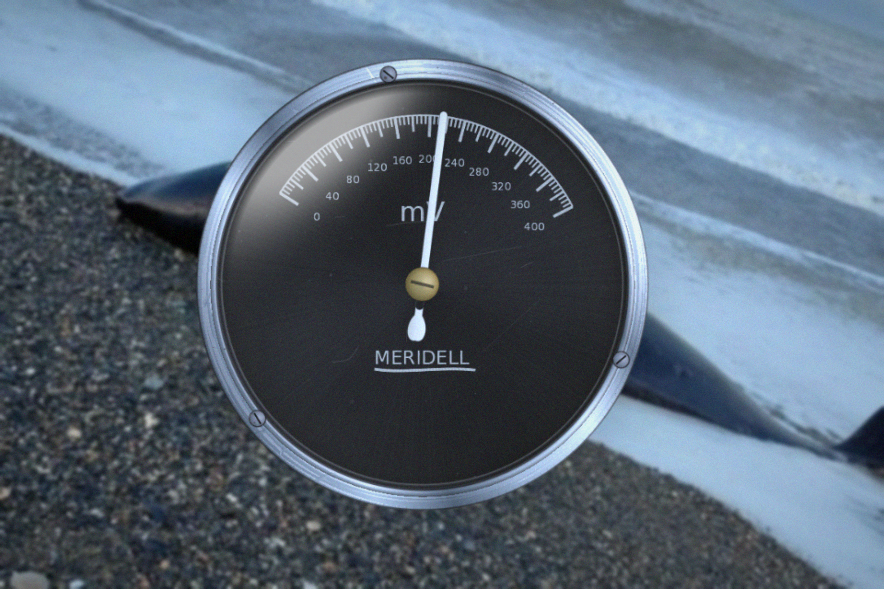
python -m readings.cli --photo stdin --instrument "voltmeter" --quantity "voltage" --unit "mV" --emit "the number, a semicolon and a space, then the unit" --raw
215; mV
